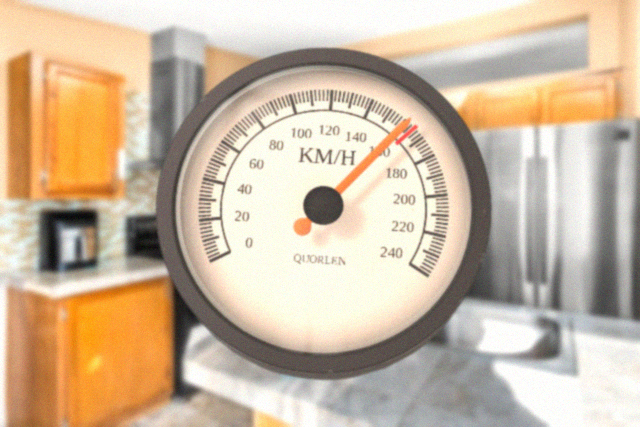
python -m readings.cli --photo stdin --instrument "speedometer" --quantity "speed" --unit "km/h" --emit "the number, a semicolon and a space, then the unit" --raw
160; km/h
